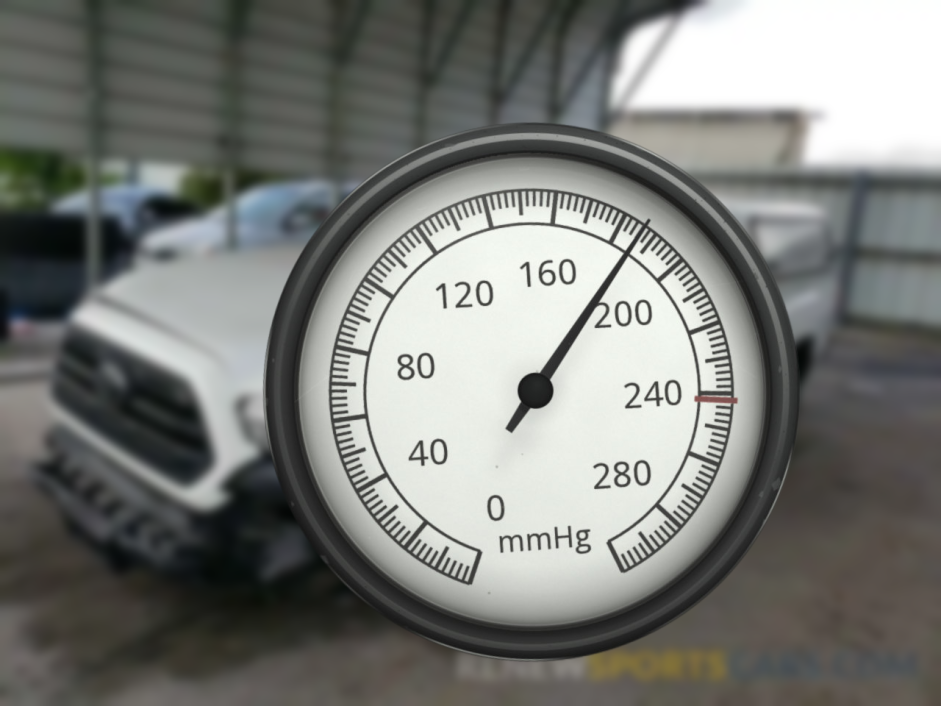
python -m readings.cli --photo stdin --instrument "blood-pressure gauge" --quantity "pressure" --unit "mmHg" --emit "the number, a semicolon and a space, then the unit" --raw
186; mmHg
